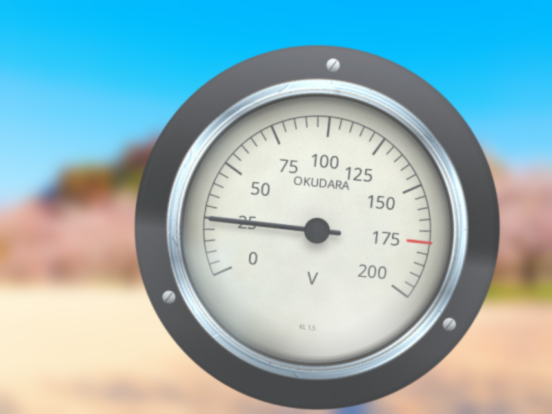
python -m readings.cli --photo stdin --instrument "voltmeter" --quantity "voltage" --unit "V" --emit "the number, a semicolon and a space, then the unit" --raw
25; V
